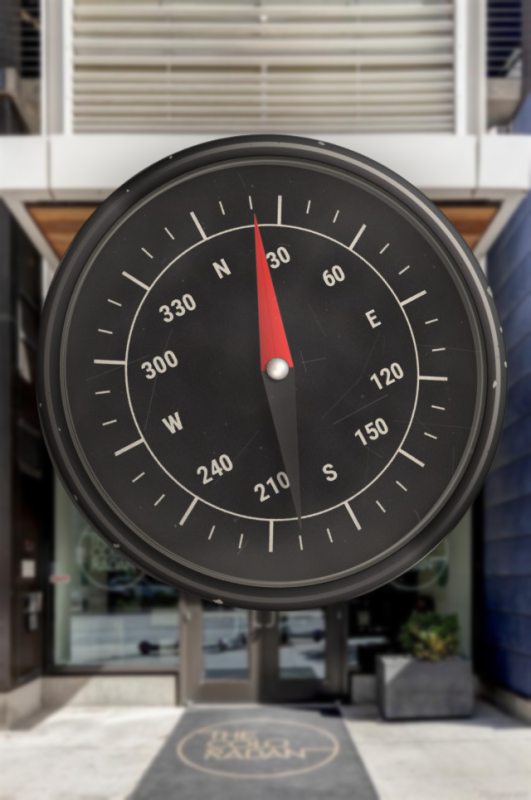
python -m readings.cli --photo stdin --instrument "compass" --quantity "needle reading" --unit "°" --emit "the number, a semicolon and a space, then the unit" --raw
20; °
